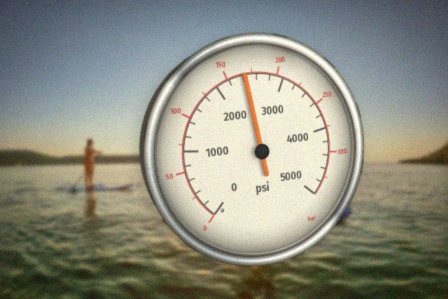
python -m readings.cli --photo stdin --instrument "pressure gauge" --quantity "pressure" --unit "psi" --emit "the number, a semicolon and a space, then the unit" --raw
2400; psi
